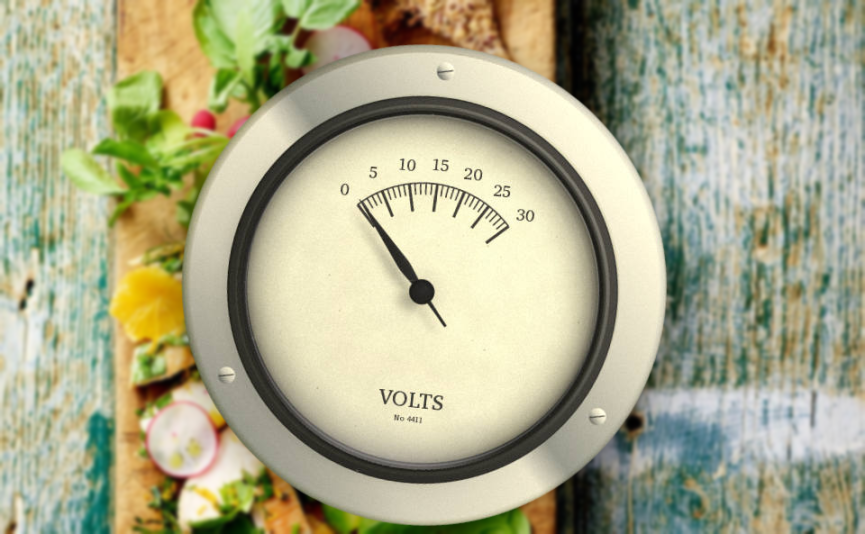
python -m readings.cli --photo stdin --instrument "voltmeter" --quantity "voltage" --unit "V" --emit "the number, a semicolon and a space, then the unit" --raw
1; V
